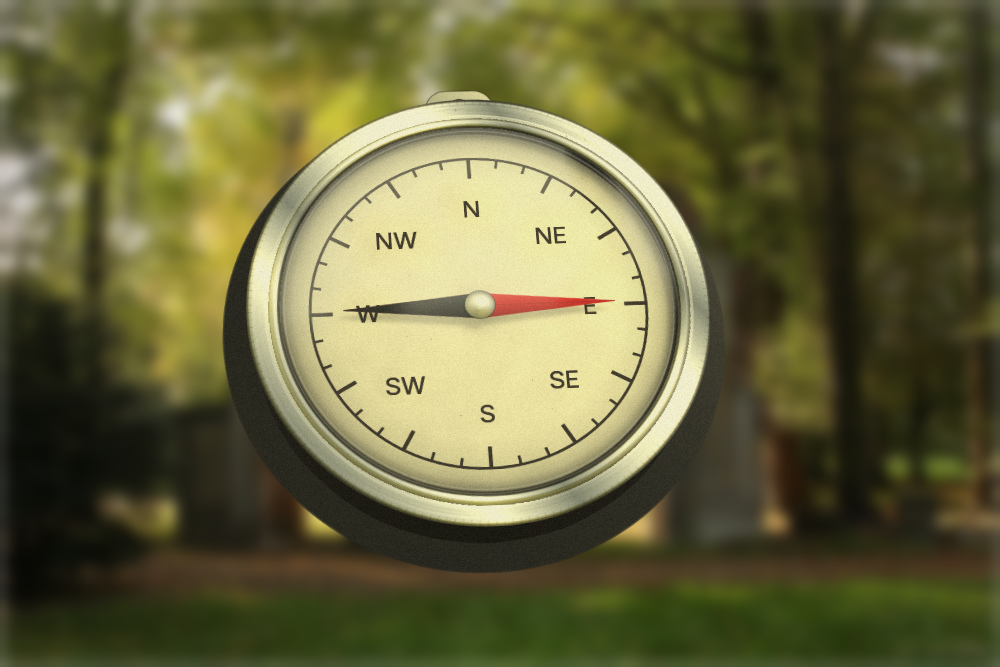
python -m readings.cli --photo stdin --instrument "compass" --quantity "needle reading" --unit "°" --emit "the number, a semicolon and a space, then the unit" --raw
90; °
